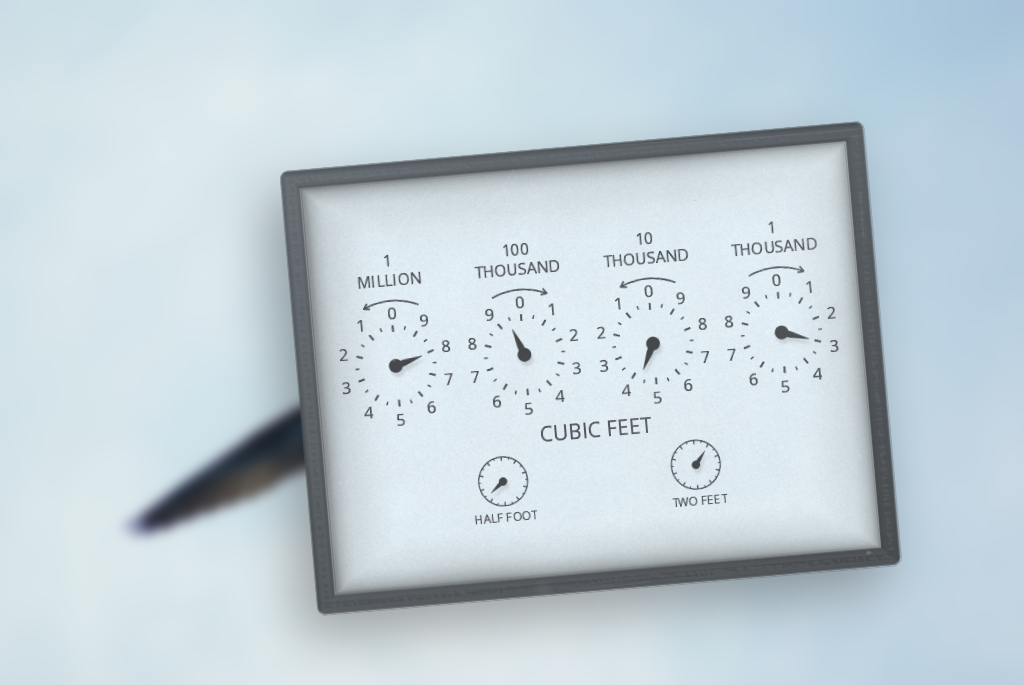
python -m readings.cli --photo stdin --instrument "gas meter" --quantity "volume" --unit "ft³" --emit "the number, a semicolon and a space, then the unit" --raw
794300; ft³
